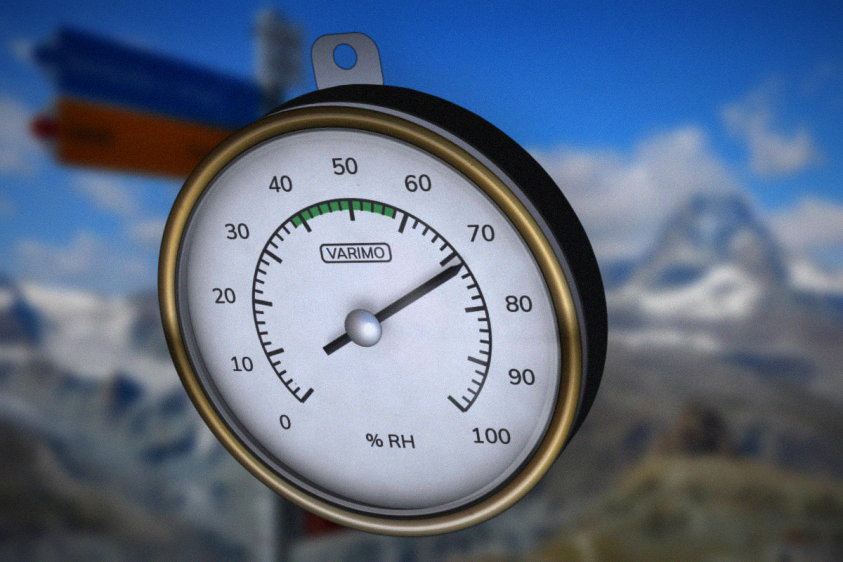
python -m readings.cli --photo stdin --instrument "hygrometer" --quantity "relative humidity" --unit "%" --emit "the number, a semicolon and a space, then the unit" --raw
72; %
